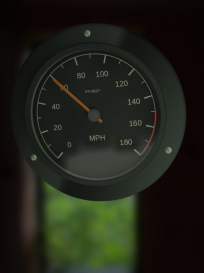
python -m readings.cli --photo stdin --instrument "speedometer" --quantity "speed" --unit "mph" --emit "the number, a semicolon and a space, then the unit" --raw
60; mph
